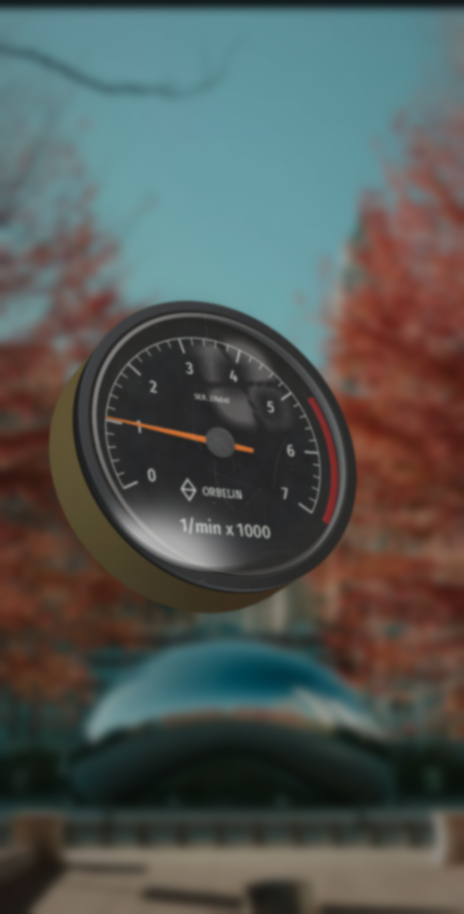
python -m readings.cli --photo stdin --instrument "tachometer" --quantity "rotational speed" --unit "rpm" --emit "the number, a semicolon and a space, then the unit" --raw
1000; rpm
